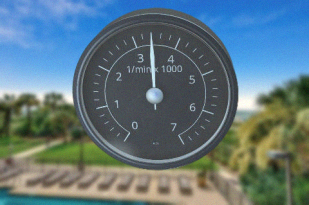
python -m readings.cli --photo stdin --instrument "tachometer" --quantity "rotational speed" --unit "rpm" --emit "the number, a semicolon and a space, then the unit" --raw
3400; rpm
